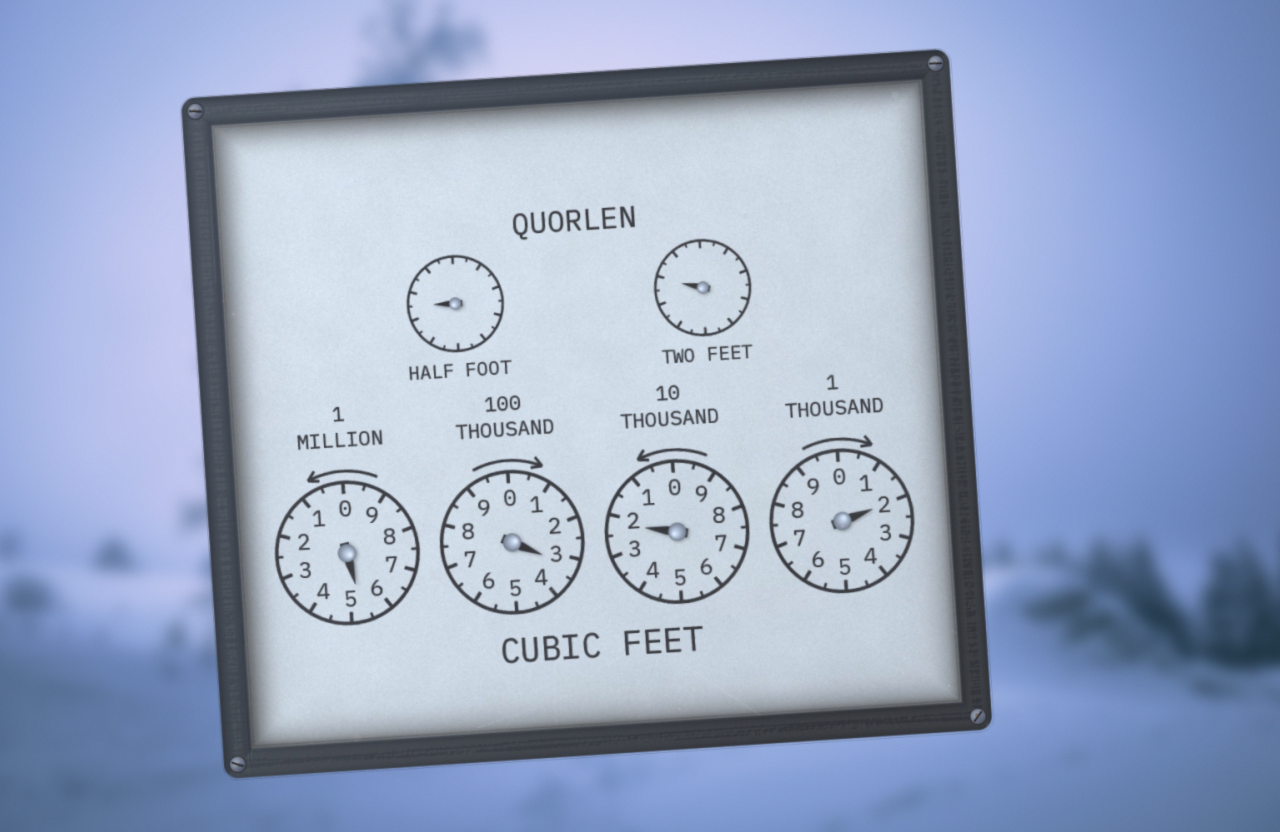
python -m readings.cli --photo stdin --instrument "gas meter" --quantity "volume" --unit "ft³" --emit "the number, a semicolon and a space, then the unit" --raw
532200; ft³
